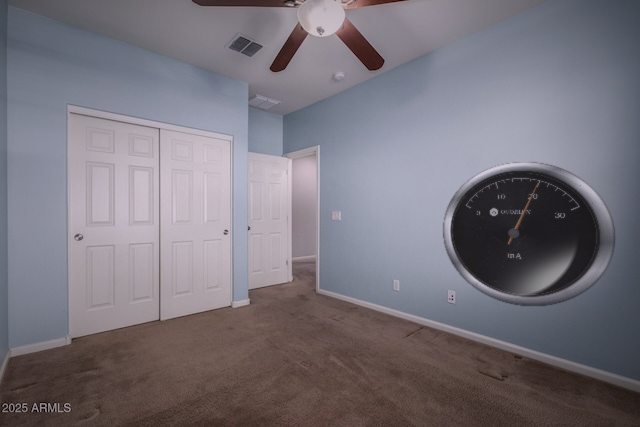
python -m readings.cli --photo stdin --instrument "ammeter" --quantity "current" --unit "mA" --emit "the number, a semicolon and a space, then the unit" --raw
20; mA
